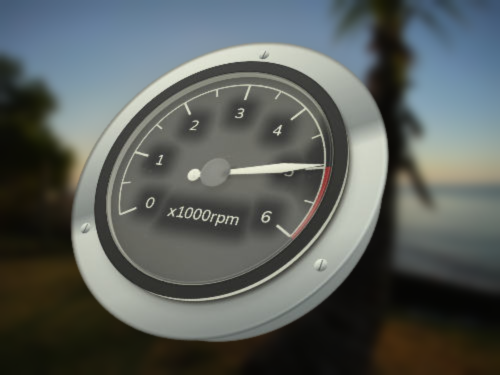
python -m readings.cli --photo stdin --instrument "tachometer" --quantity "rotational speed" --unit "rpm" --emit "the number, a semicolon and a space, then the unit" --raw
5000; rpm
